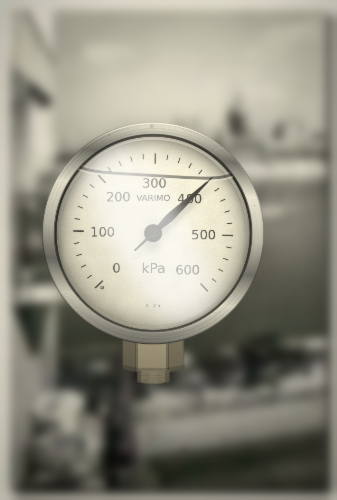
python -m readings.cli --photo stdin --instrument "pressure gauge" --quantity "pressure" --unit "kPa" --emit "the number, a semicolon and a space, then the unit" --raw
400; kPa
